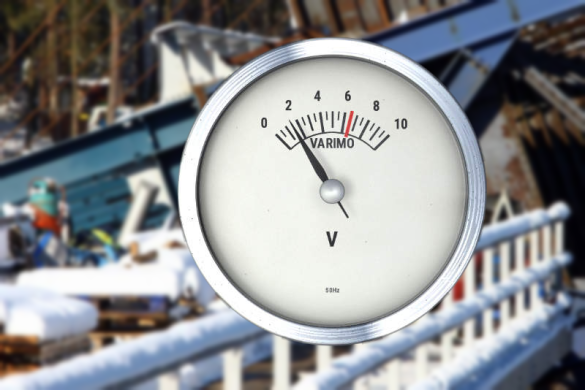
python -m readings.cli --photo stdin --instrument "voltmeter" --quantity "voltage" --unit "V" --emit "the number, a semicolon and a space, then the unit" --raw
1.5; V
